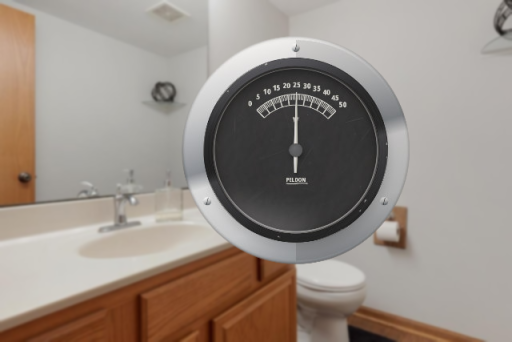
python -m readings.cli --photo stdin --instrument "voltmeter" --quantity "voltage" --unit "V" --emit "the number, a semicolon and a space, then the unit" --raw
25; V
